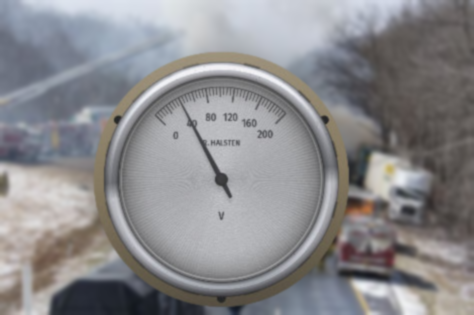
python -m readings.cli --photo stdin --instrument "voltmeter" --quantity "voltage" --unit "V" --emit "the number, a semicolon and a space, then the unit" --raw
40; V
